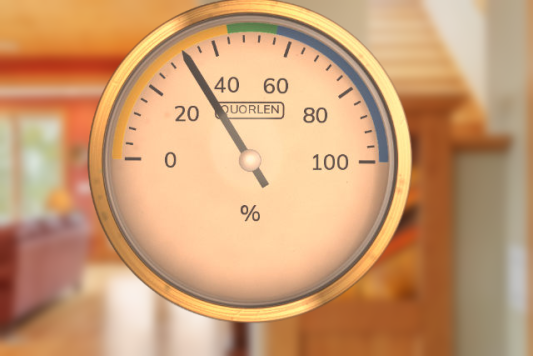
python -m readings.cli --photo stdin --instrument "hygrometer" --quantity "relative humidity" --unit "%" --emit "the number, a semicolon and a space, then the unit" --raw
32; %
